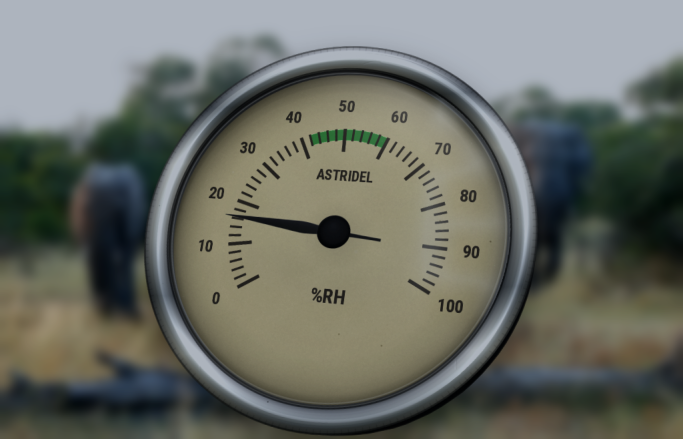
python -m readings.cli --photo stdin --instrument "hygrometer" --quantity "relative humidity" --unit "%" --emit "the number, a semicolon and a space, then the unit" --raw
16; %
